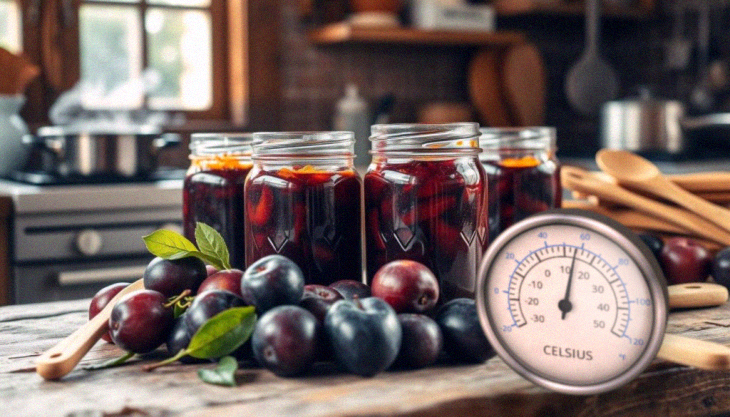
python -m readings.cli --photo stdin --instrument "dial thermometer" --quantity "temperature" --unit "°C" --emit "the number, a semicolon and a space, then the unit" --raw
14; °C
